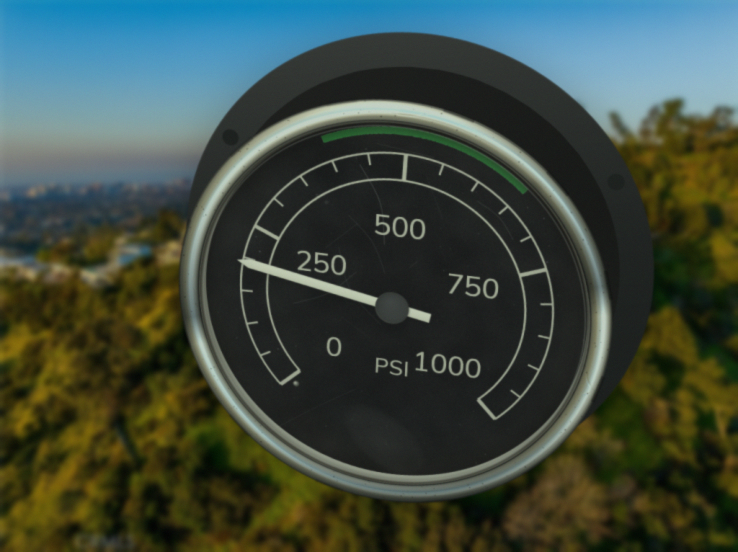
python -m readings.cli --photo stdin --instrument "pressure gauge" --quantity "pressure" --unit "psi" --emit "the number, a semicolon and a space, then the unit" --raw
200; psi
